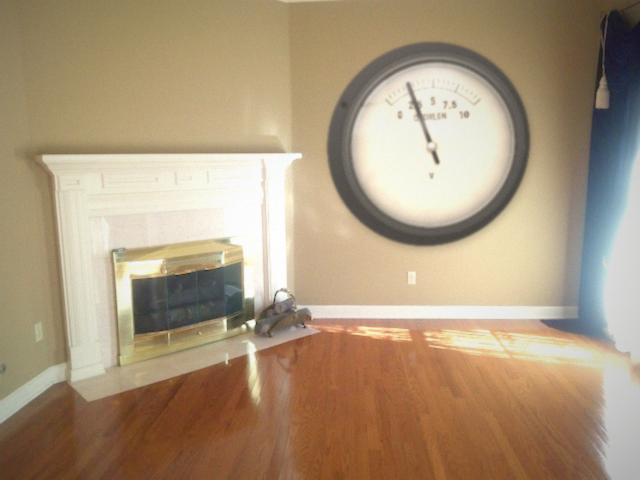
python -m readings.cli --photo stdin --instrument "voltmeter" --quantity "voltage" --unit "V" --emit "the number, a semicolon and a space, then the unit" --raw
2.5; V
